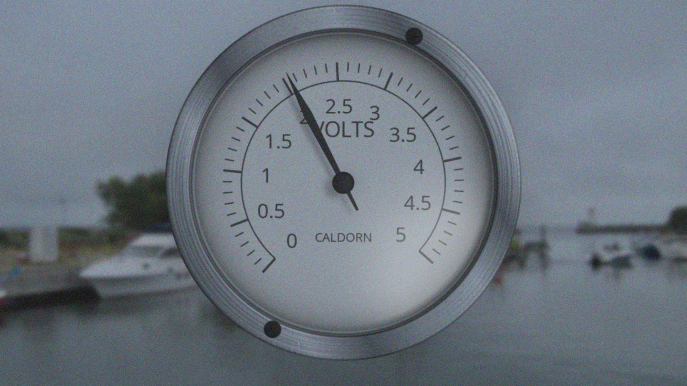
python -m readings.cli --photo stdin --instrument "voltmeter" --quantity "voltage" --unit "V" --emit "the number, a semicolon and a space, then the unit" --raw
2.05; V
